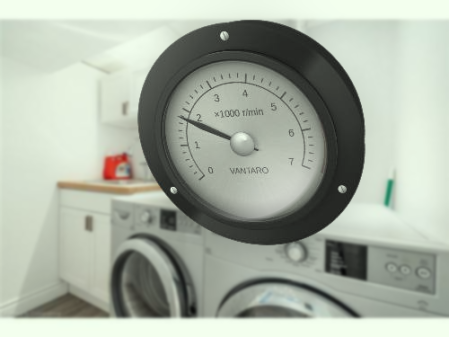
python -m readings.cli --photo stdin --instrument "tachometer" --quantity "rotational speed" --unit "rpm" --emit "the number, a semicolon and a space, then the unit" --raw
1800; rpm
